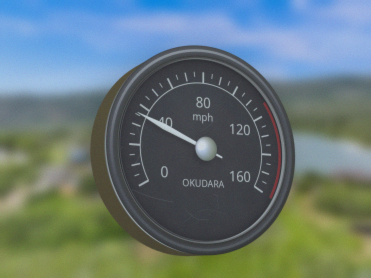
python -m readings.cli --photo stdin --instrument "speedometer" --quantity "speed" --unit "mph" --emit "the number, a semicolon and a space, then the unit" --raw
35; mph
